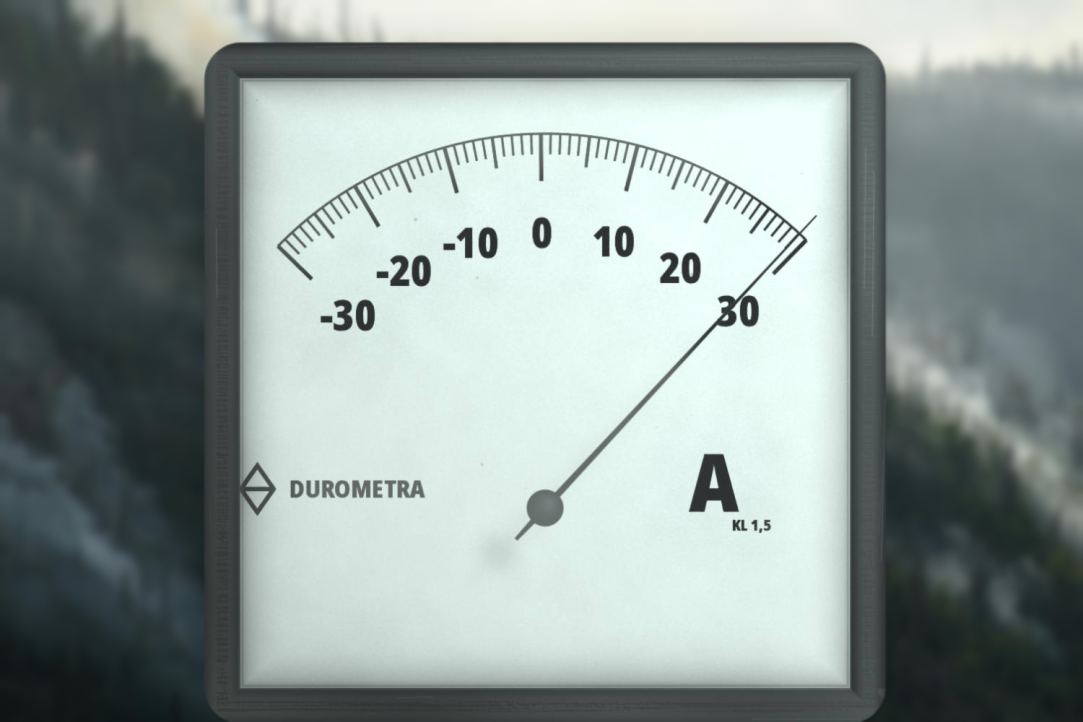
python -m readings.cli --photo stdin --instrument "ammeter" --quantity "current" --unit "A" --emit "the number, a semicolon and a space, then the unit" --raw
29; A
